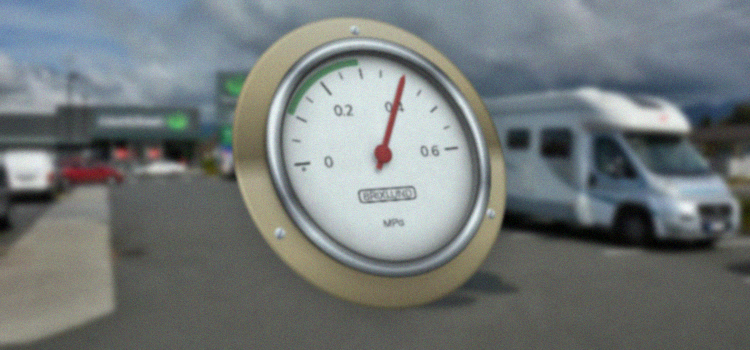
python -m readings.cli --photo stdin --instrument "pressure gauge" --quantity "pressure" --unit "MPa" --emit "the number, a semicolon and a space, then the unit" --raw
0.4; MPa
